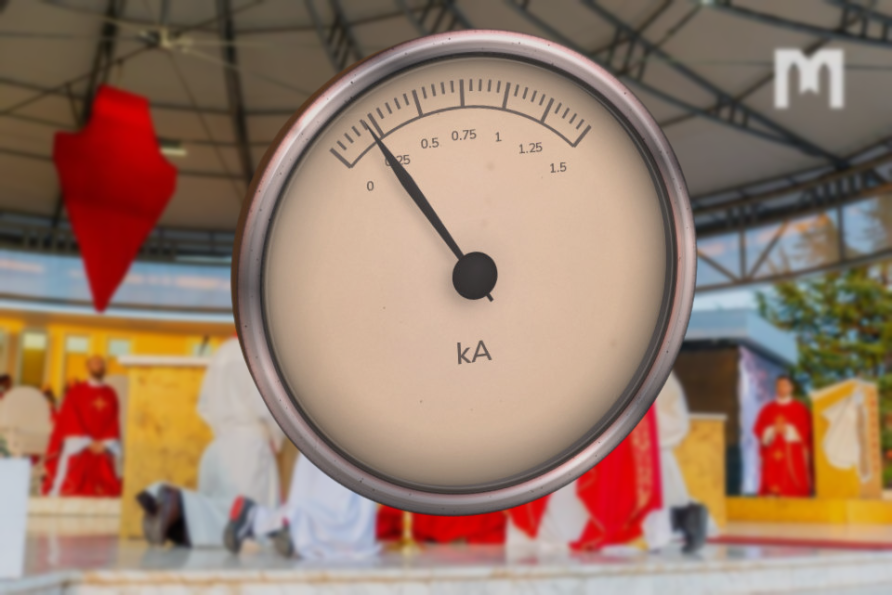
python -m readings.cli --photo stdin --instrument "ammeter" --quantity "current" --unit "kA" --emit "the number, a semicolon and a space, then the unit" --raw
0.2; kA
